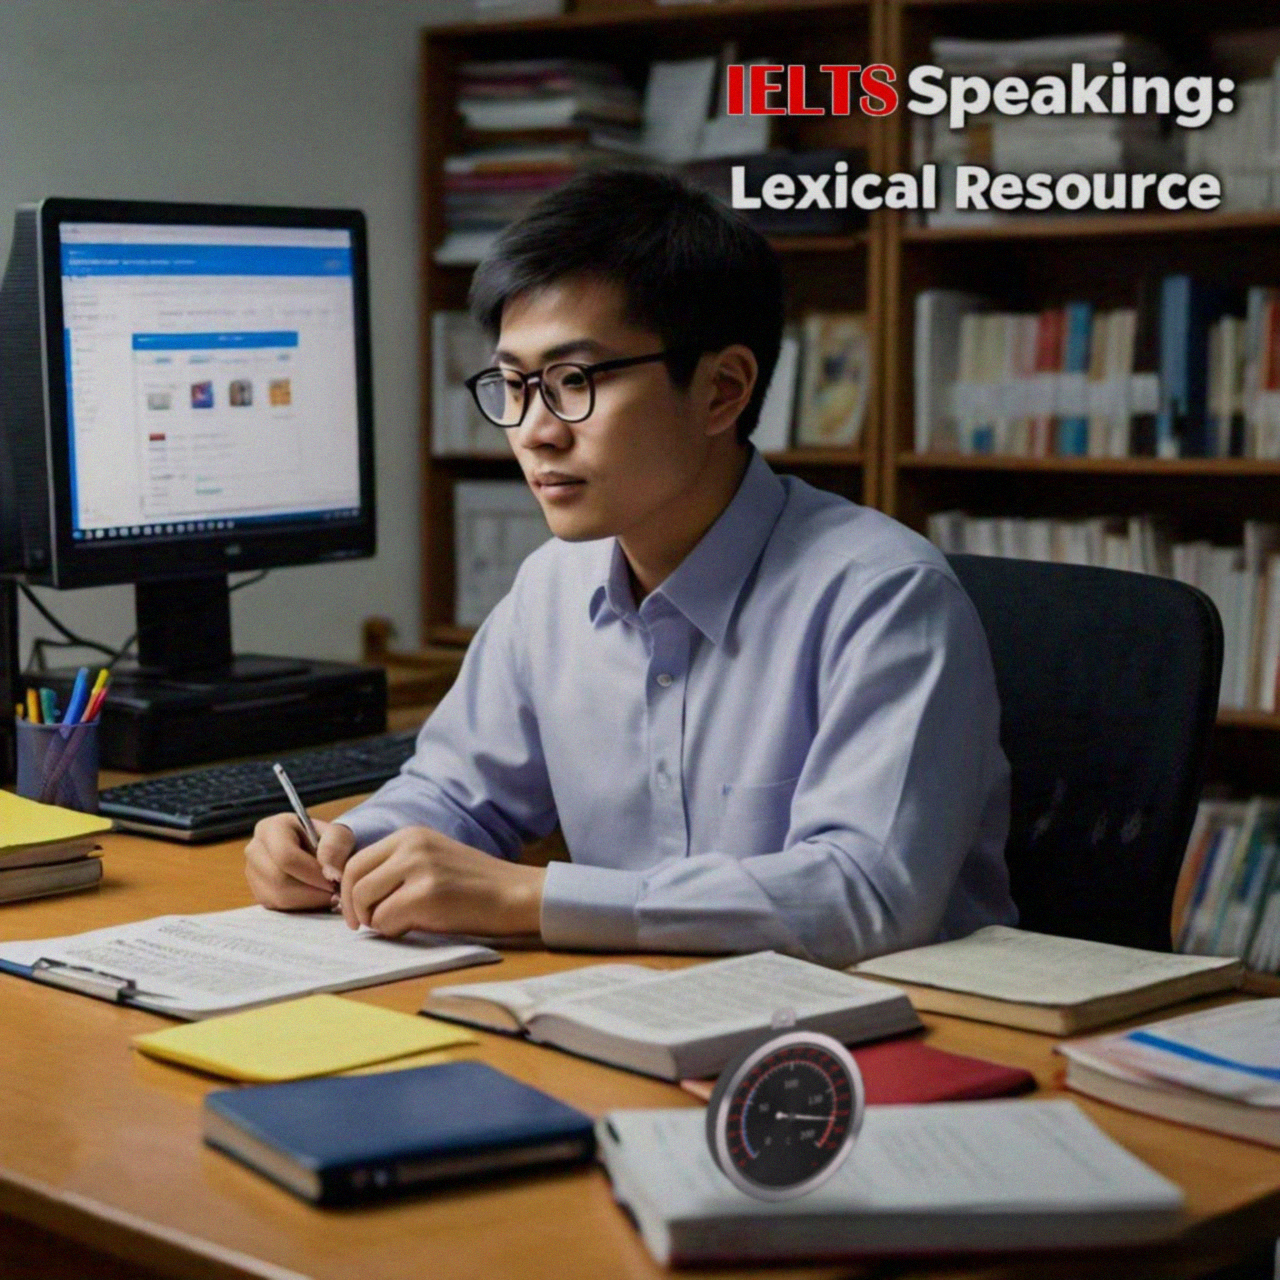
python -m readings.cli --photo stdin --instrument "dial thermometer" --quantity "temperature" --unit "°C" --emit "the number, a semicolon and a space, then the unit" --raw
175; °C
